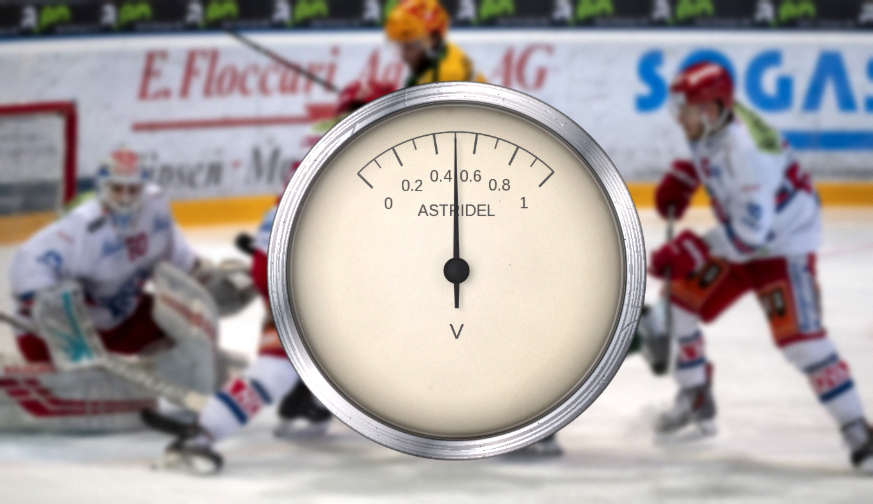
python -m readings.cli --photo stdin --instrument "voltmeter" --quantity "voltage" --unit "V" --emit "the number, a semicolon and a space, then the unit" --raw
0.5; V
